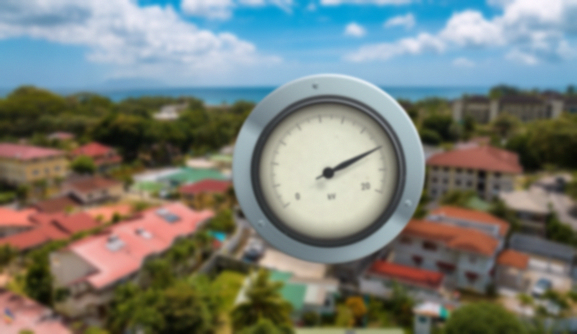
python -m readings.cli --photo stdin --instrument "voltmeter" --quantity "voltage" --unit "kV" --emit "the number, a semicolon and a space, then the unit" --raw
16; kV
